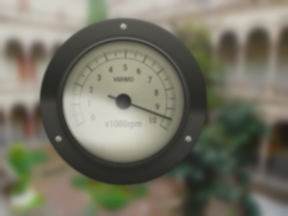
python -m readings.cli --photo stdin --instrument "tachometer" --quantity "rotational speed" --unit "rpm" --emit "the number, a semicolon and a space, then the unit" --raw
9500; rpm
